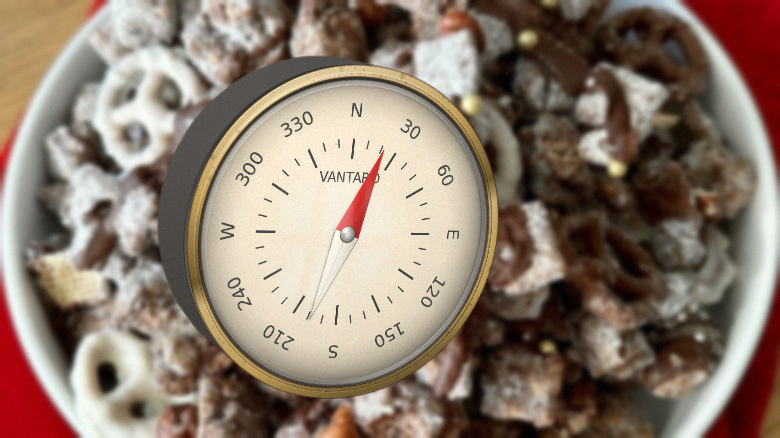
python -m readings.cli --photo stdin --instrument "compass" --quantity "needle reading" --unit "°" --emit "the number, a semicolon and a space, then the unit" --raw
20; °
